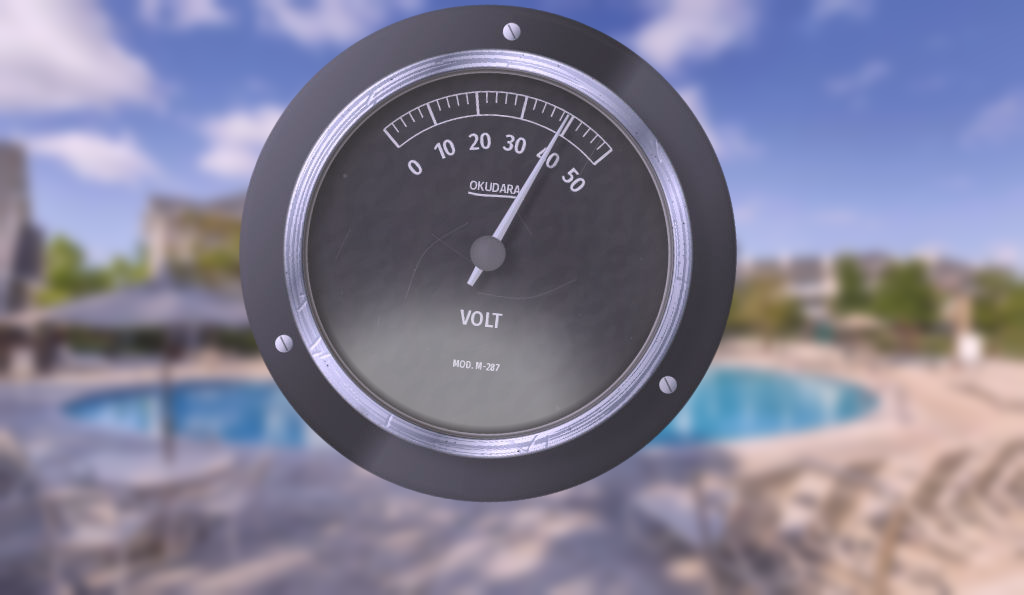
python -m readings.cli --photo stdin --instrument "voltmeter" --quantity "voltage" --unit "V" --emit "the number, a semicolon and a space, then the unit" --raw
39; V
